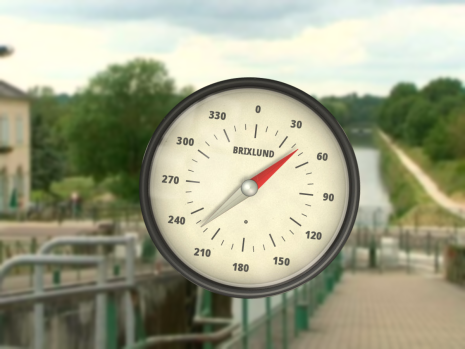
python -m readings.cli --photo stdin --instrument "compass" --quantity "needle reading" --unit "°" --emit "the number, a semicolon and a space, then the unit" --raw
45; °
